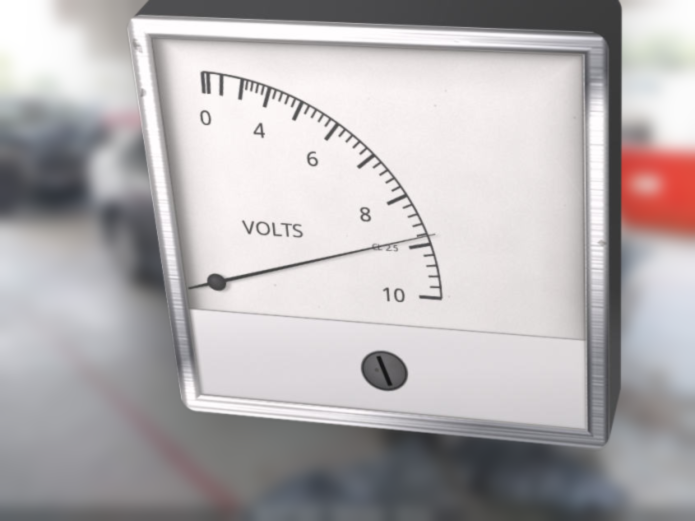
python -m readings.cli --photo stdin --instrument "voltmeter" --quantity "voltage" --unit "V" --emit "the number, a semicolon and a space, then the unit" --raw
8.8; V
